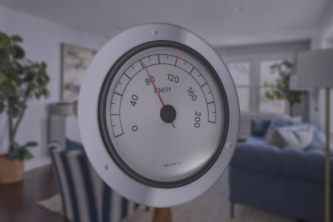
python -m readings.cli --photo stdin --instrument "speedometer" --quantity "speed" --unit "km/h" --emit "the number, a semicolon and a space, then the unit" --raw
80; km/h
